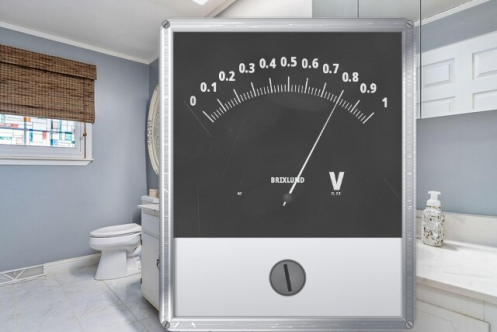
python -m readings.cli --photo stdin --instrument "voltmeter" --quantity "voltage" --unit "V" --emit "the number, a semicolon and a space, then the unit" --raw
0.8; V
